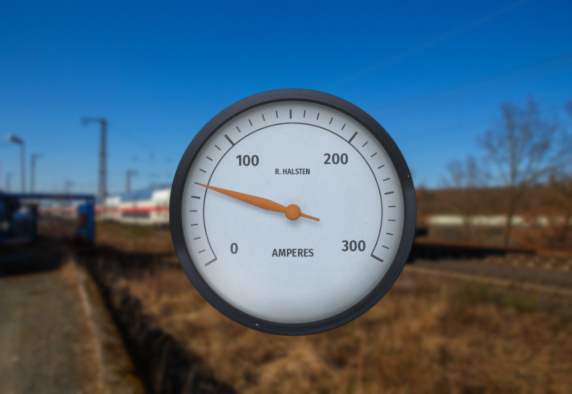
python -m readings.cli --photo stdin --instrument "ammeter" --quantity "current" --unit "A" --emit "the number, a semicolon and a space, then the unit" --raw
60; A
